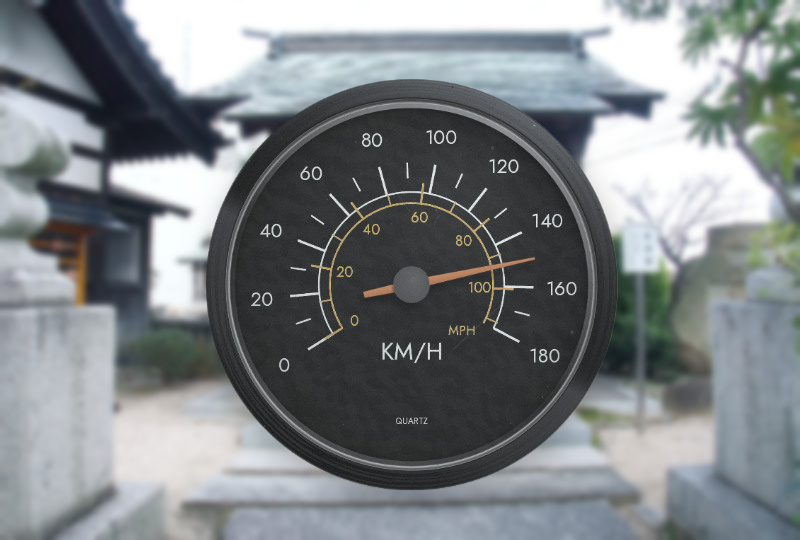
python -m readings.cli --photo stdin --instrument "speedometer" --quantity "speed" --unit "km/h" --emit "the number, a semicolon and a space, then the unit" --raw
150; km/h
